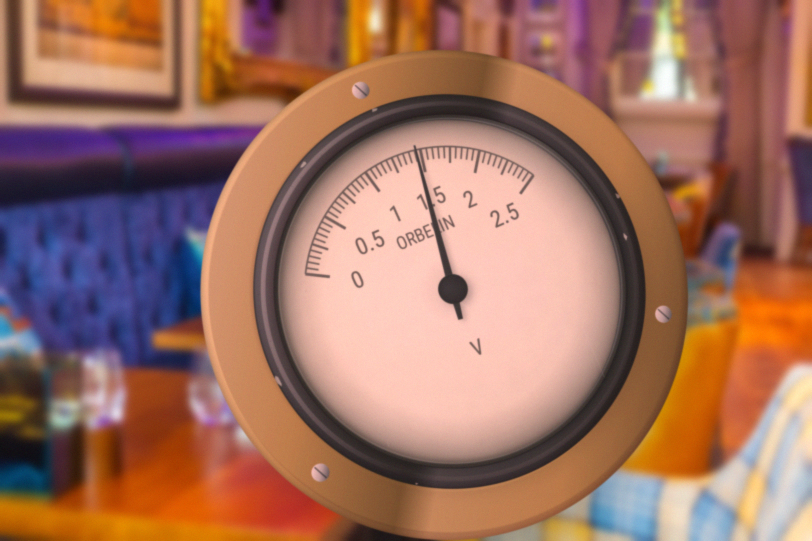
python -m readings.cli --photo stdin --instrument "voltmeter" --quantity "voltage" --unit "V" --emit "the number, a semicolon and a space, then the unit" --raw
1.45; V
